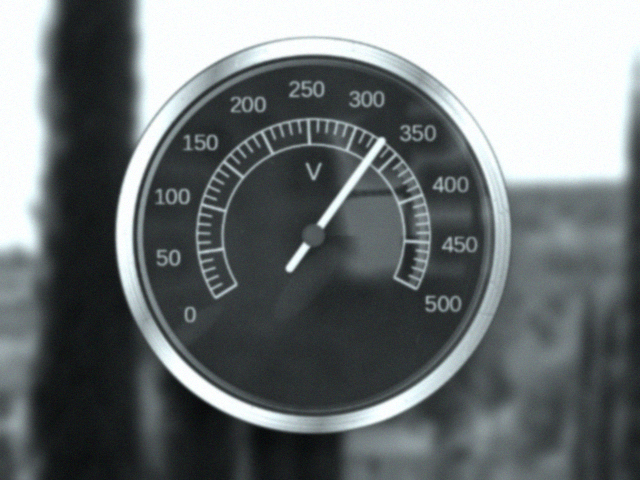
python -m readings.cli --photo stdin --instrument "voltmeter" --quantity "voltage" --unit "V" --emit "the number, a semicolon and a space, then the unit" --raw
330; V
